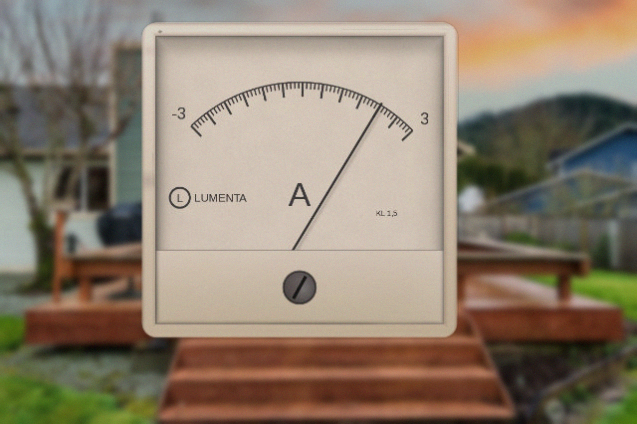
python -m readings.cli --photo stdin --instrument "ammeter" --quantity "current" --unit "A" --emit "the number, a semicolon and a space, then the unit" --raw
2; A
